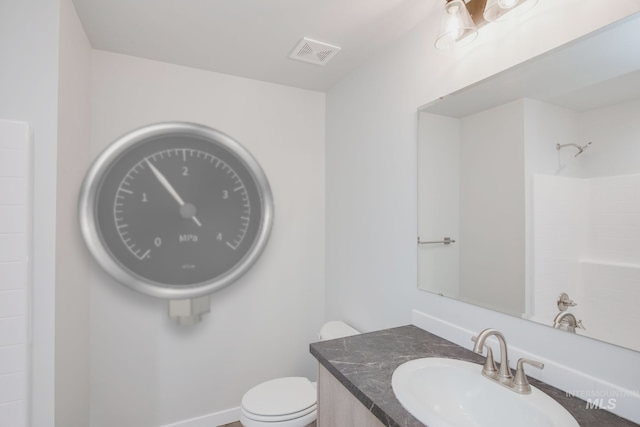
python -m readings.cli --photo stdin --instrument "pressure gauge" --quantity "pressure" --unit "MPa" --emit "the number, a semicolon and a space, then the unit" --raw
1.5; MPa
